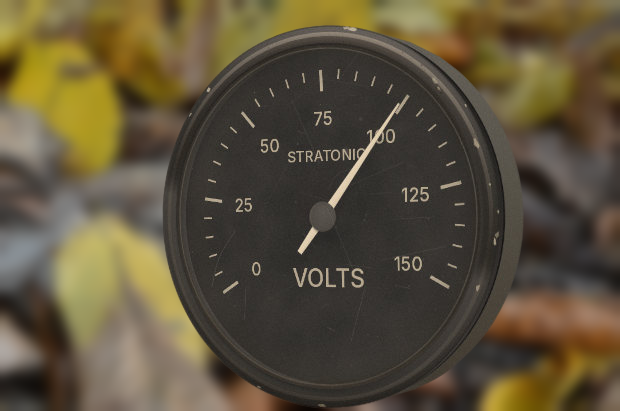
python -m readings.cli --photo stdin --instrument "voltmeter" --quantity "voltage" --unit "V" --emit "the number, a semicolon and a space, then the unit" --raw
100; V
